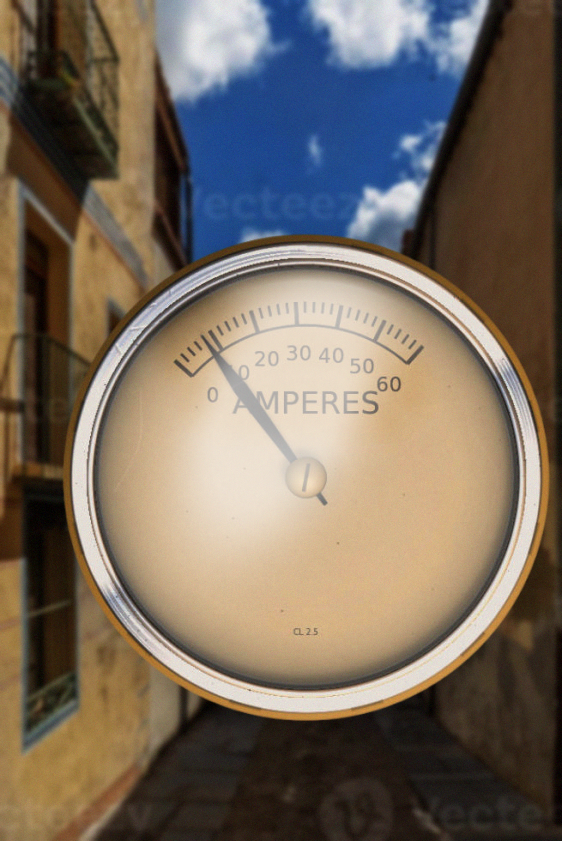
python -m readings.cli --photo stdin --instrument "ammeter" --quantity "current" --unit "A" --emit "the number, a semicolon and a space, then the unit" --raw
8; A
